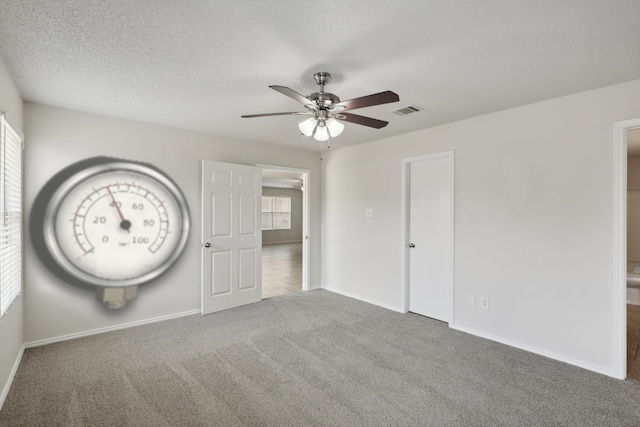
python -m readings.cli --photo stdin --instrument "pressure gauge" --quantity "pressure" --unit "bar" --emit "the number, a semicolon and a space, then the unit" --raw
40; bar
